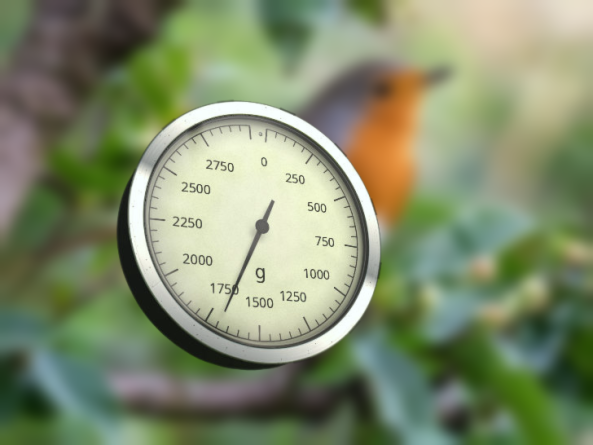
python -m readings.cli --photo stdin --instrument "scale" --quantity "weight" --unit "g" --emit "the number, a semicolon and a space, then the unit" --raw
1700; g
